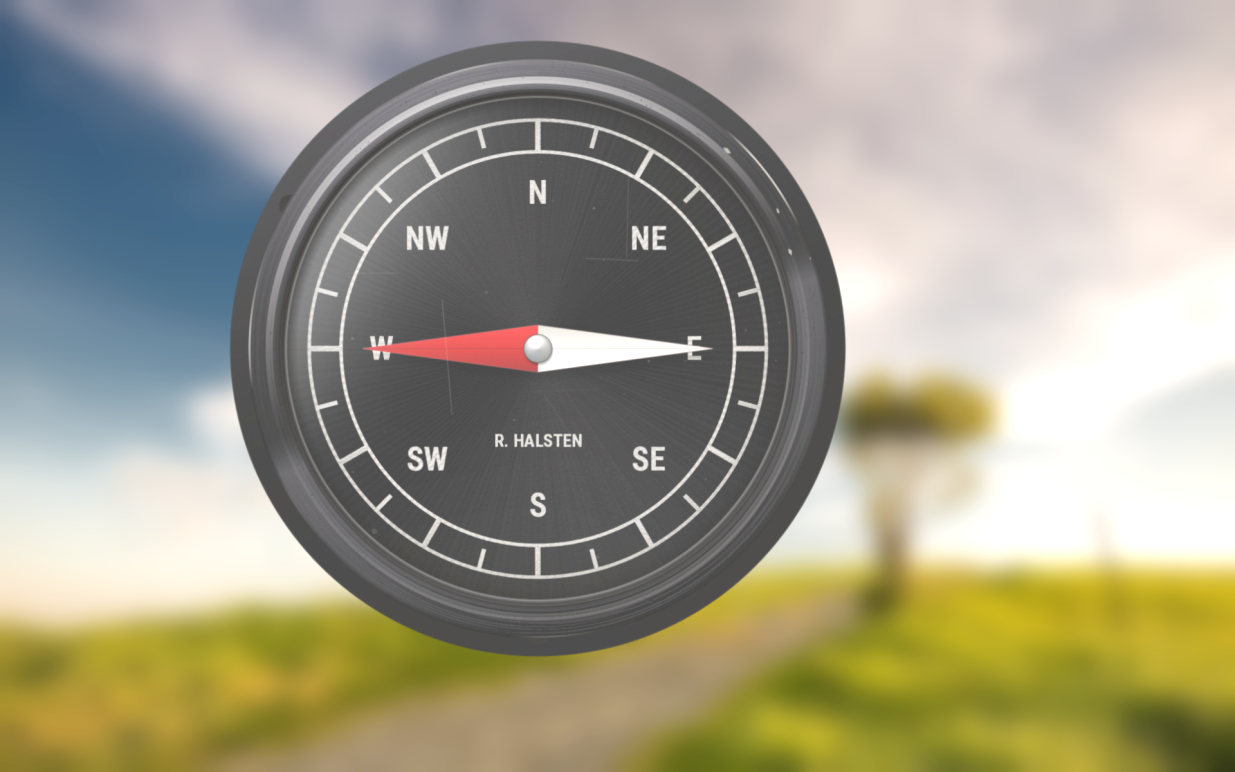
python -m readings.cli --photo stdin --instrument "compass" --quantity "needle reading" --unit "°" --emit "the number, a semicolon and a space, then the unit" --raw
270; °
